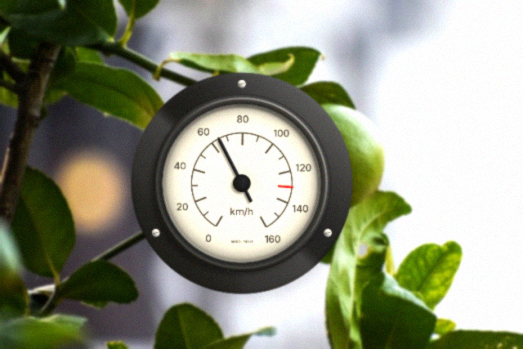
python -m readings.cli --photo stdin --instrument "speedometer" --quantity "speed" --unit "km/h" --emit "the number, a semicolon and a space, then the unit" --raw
65; km/h
